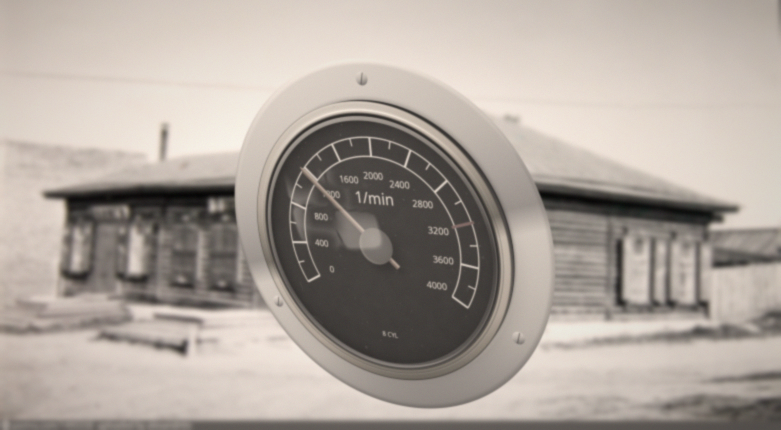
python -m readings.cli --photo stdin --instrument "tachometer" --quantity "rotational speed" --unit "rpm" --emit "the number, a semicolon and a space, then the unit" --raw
1200; rpm
